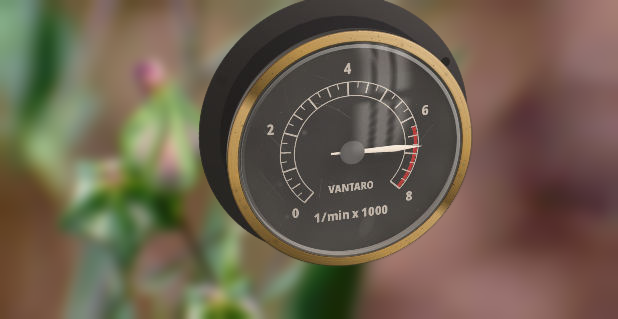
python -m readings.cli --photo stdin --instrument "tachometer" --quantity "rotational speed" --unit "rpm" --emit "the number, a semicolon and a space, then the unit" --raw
6750; rpm
